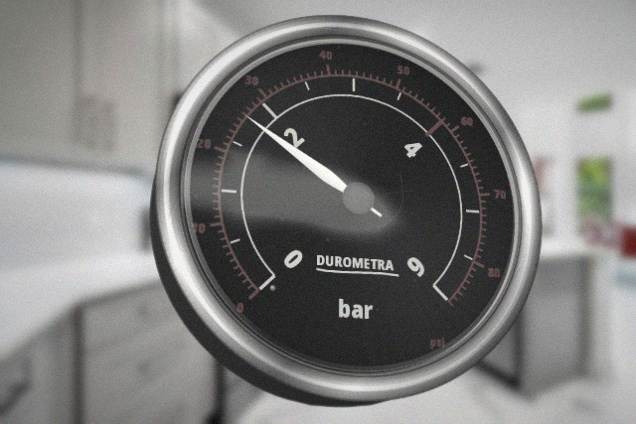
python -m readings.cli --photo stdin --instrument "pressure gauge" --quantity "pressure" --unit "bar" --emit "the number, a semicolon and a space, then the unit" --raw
1.75; bar
